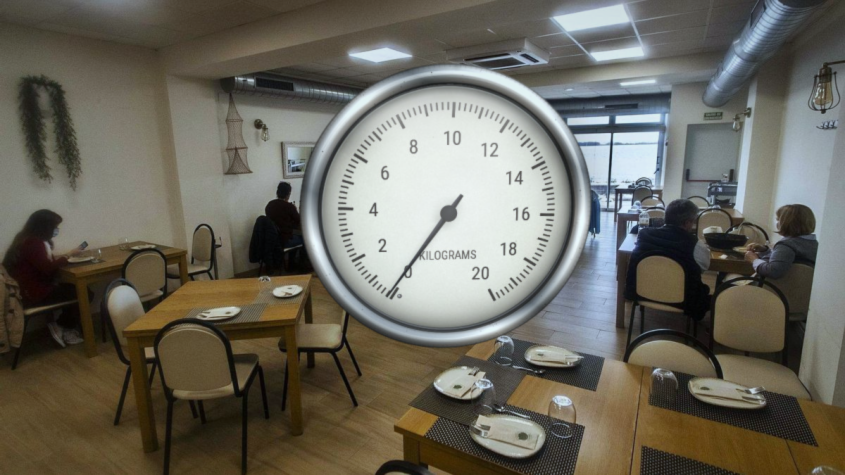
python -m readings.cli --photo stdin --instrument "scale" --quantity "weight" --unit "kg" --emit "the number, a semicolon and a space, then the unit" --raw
0.2; kg
